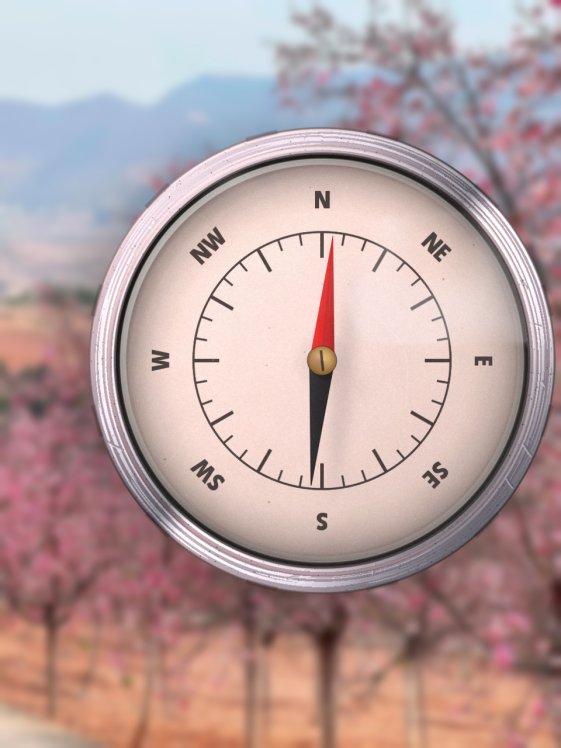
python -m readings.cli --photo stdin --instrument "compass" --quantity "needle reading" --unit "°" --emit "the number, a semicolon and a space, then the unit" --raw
5; °
